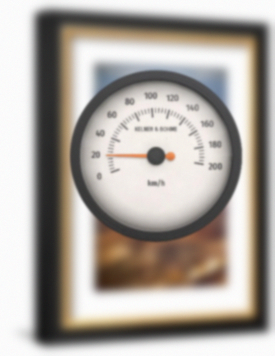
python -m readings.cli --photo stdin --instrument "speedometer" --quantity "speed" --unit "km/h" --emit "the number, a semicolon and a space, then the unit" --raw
20; km/h
